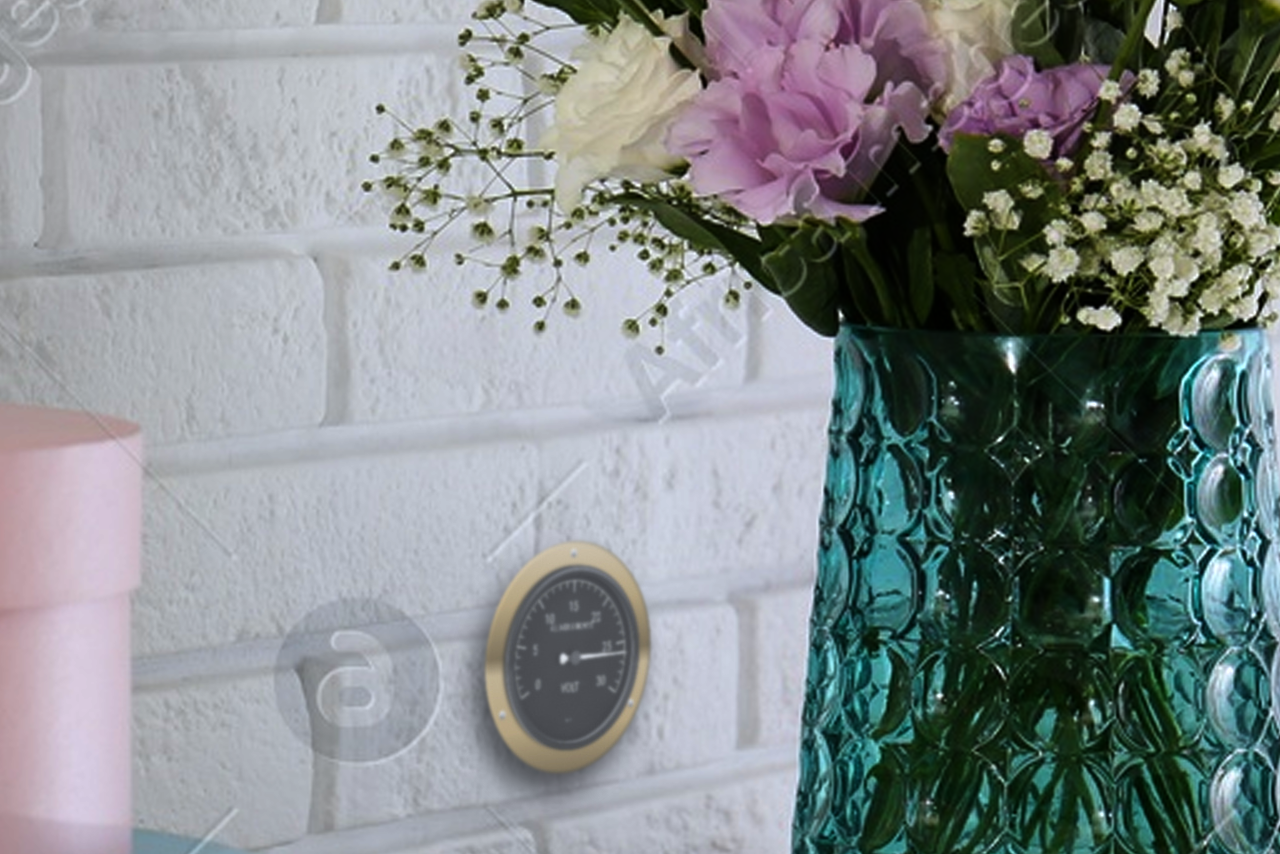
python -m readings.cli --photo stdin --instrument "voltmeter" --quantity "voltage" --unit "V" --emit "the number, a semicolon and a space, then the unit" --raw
26; V
